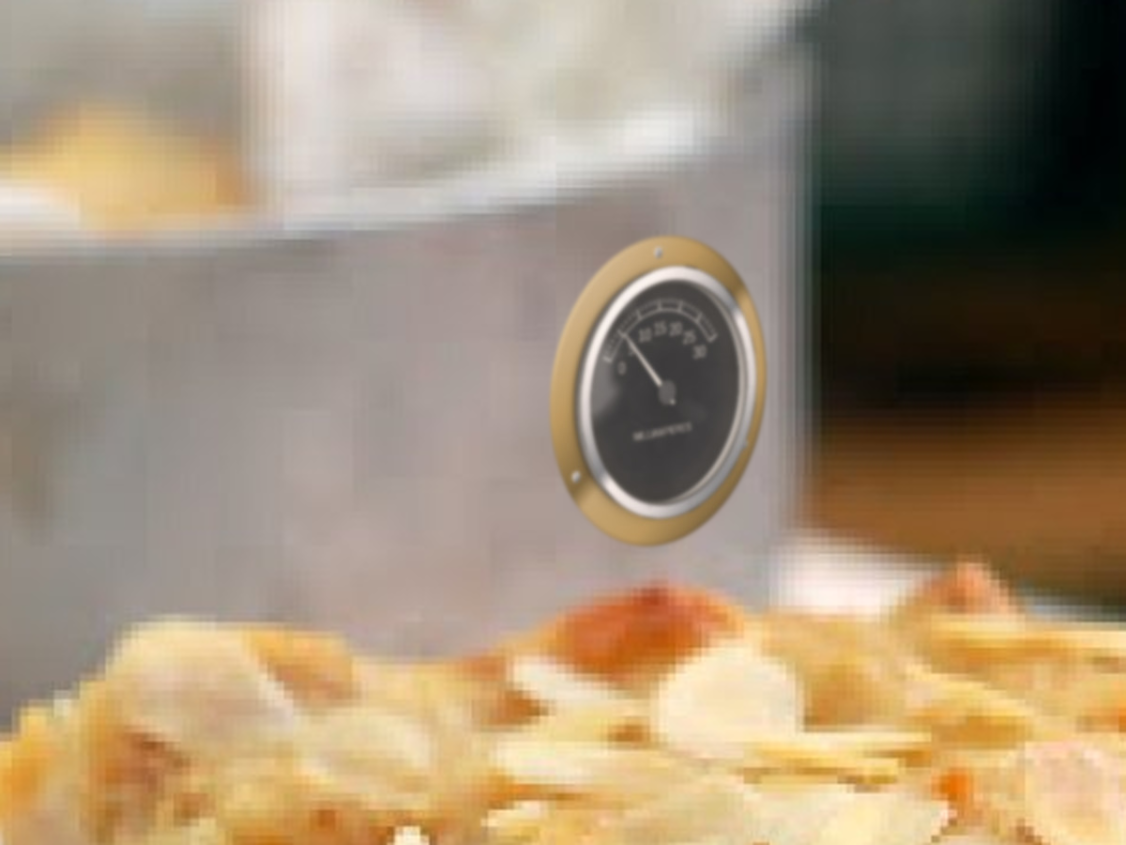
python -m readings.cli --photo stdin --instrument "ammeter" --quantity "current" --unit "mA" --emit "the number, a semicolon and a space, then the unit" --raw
5; mA
